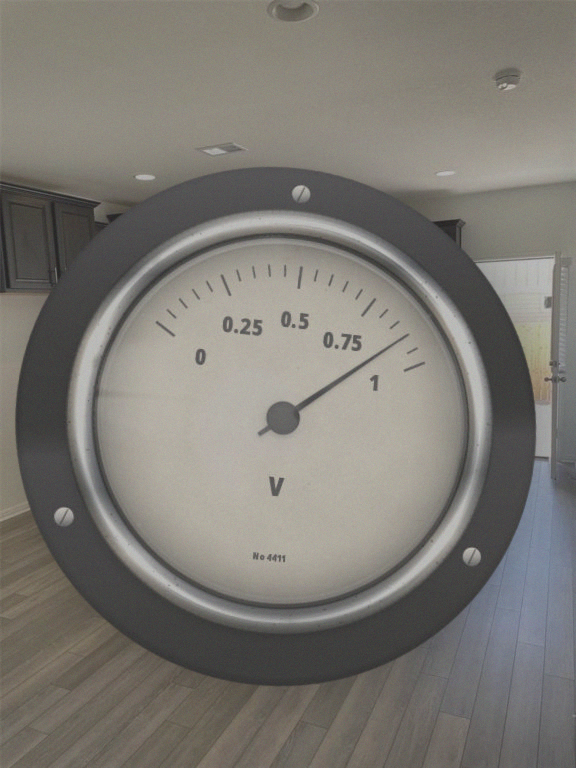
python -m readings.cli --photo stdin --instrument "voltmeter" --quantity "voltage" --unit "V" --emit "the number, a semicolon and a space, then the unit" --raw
0.9; V
